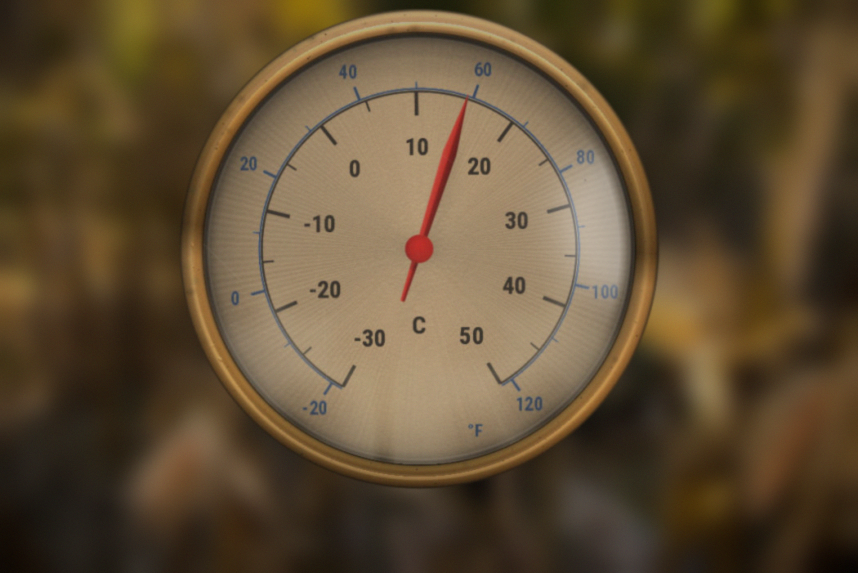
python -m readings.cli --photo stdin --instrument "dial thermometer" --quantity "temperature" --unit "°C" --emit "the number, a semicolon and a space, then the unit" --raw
15; °C
